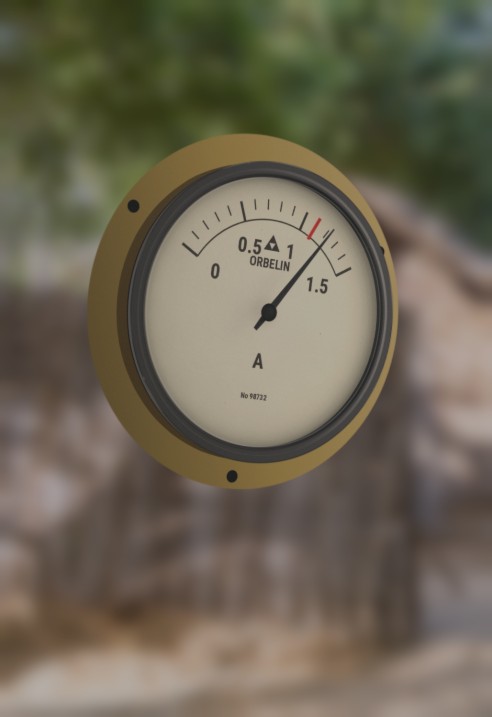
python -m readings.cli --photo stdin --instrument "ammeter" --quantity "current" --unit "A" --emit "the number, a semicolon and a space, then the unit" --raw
1.2; A
